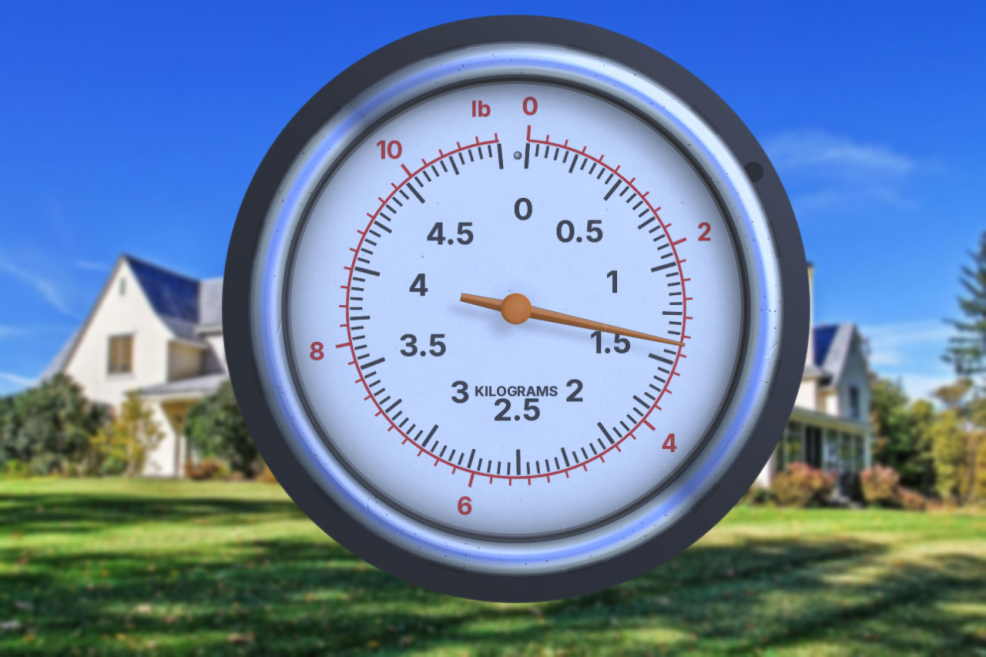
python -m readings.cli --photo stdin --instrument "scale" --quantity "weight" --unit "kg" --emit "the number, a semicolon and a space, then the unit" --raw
1.4; kg
